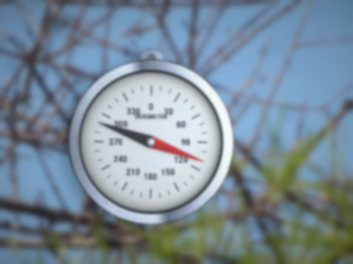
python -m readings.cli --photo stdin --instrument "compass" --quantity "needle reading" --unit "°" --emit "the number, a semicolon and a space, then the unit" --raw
110; °
